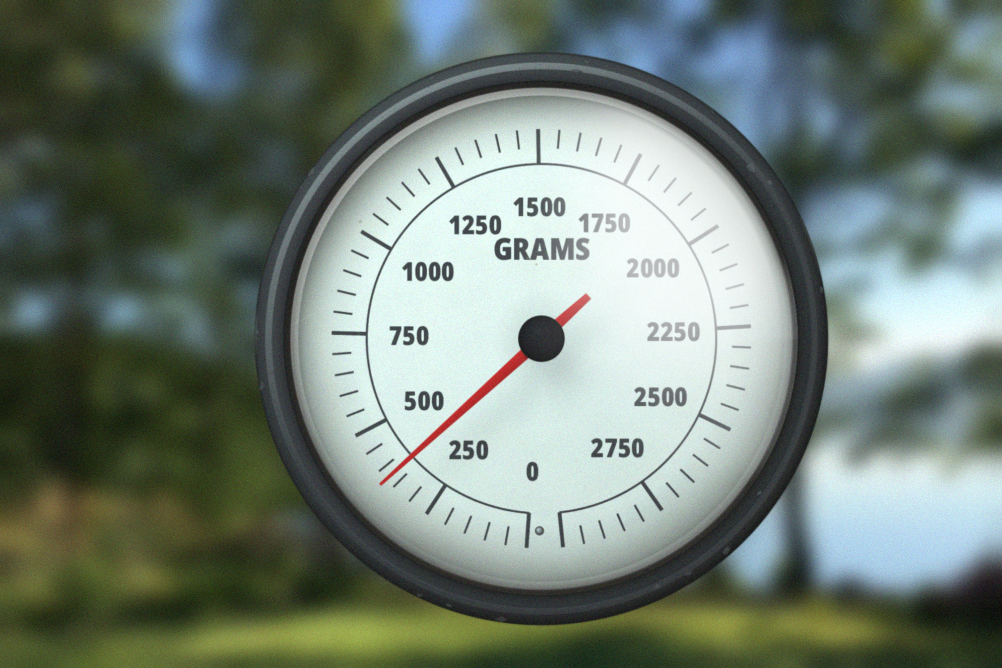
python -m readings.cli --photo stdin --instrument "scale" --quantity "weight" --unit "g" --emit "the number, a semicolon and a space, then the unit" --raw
375; g
